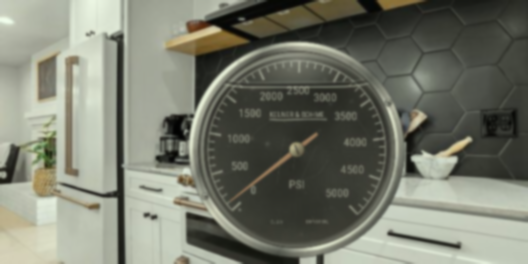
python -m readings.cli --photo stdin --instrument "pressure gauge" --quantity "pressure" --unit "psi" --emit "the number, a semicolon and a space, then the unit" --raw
100; psi
